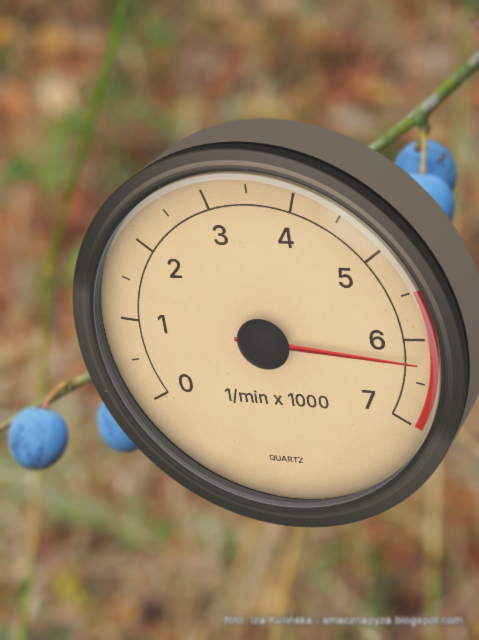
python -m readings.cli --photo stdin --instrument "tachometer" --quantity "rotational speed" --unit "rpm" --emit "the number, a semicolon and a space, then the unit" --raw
6250; rpm
